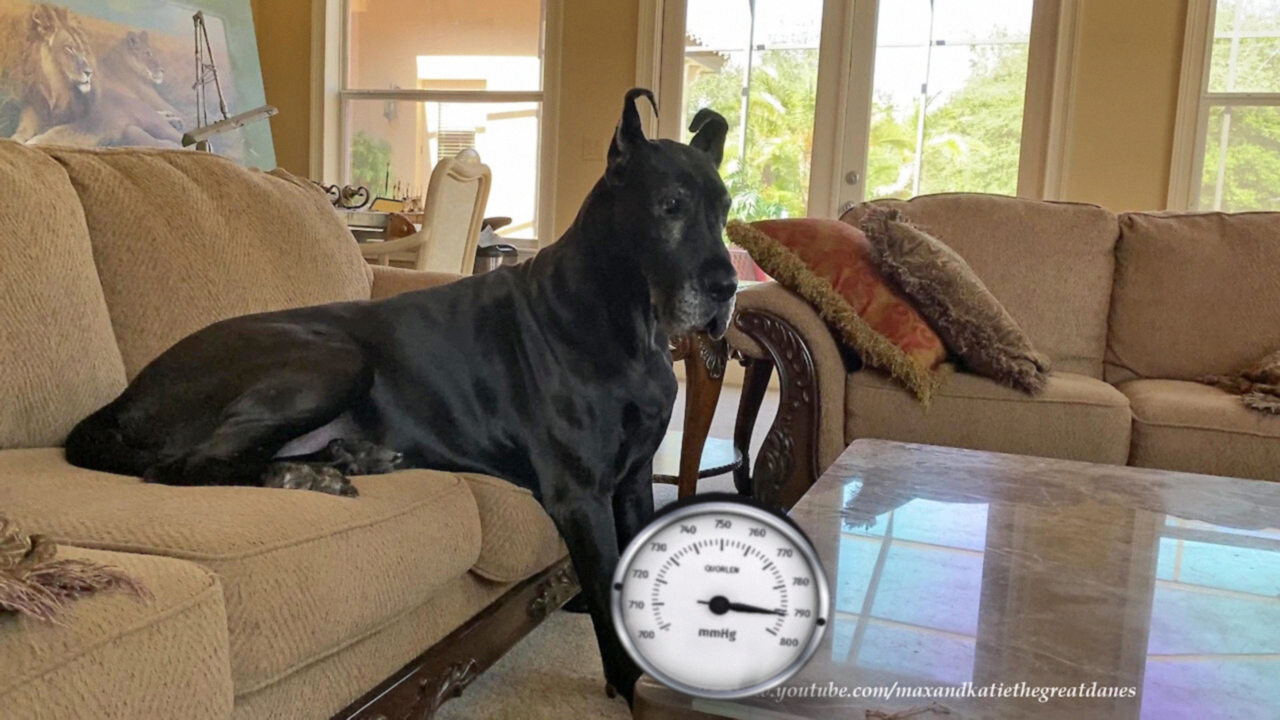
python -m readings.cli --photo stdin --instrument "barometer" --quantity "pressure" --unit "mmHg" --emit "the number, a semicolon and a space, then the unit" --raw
790; mmHg
